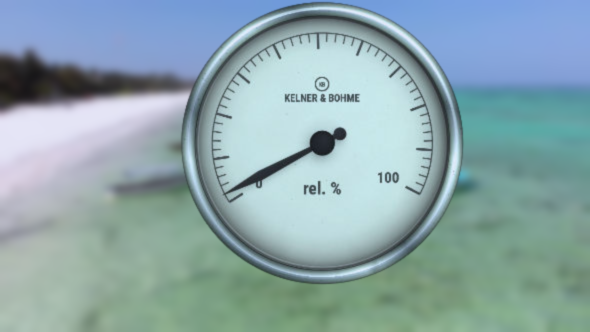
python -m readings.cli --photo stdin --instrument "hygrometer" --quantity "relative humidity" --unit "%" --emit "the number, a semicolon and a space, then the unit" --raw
2; %
